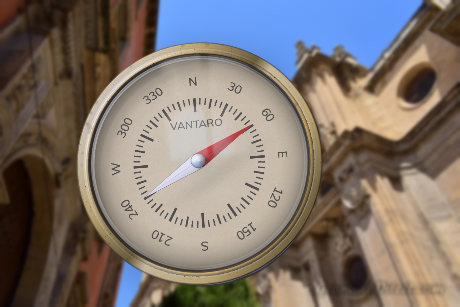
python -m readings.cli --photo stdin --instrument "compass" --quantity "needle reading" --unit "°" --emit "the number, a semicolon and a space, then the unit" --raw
60; °
